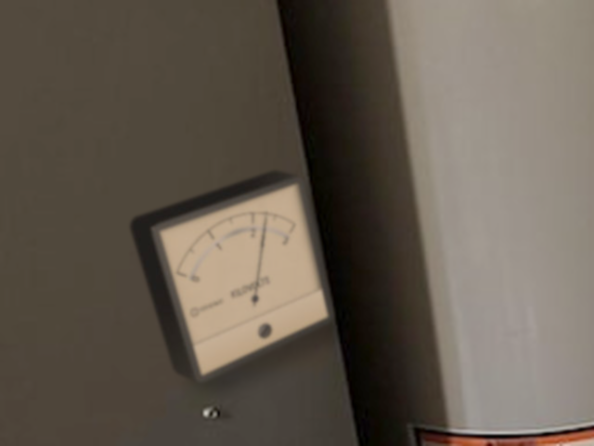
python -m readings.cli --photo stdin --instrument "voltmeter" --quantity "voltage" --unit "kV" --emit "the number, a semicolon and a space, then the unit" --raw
2.25; kV
